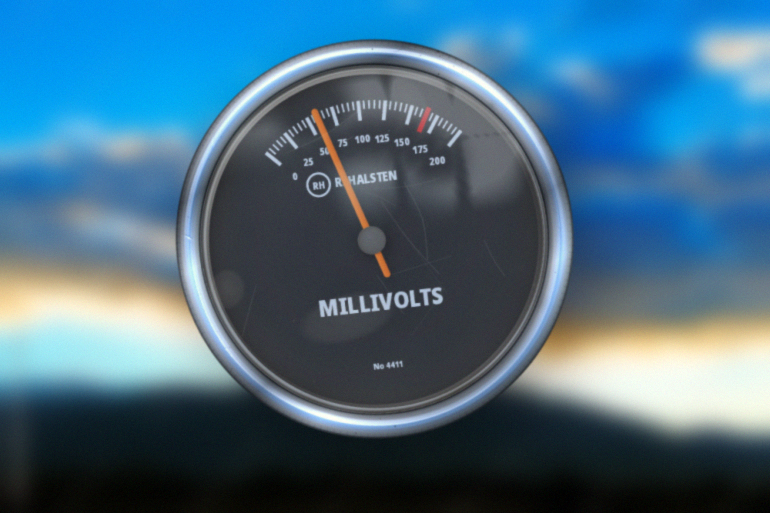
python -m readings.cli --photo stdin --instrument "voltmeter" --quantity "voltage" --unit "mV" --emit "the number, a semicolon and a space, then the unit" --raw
60; mV
